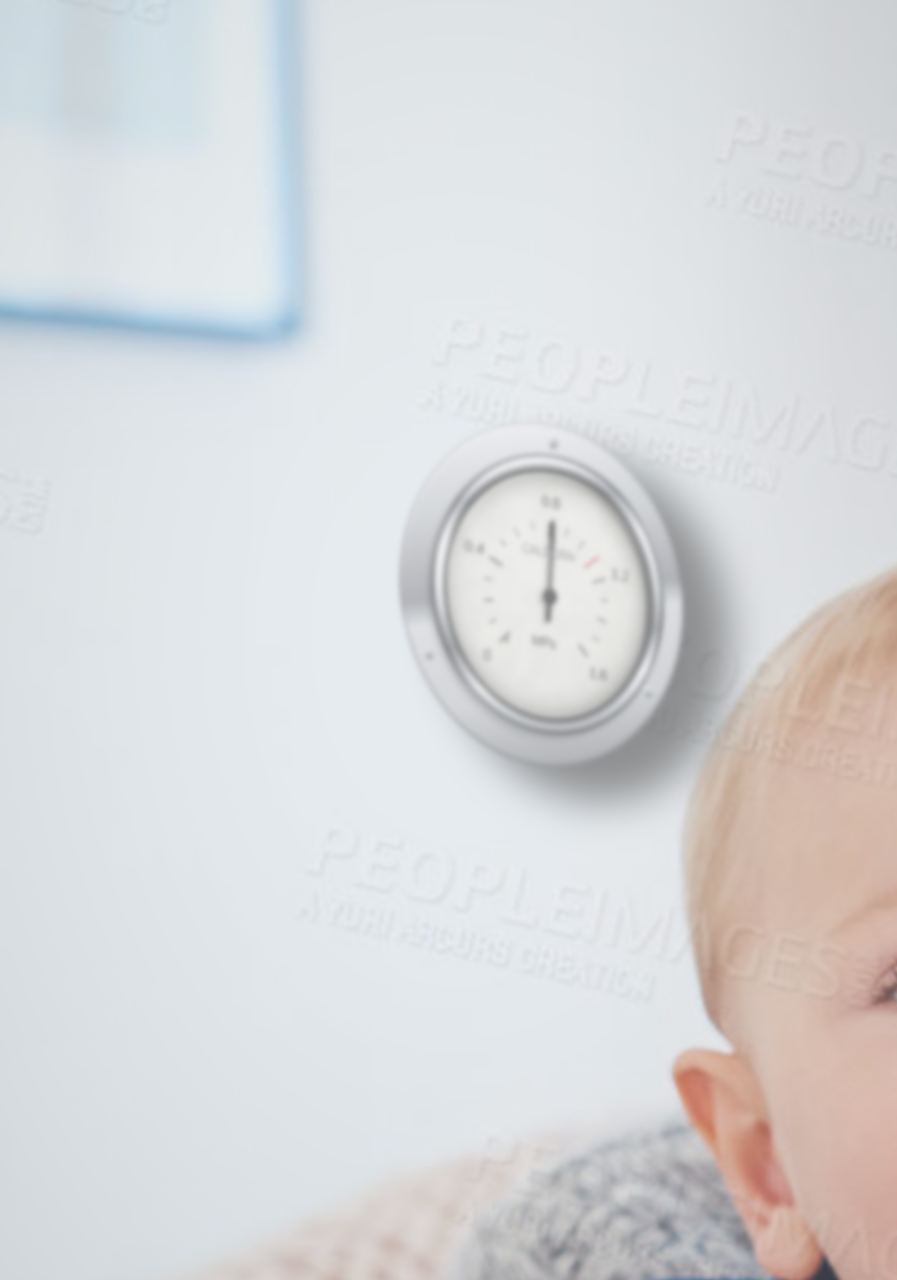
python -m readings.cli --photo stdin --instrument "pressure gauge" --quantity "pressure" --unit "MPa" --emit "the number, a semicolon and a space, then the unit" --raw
0.8; MPa
